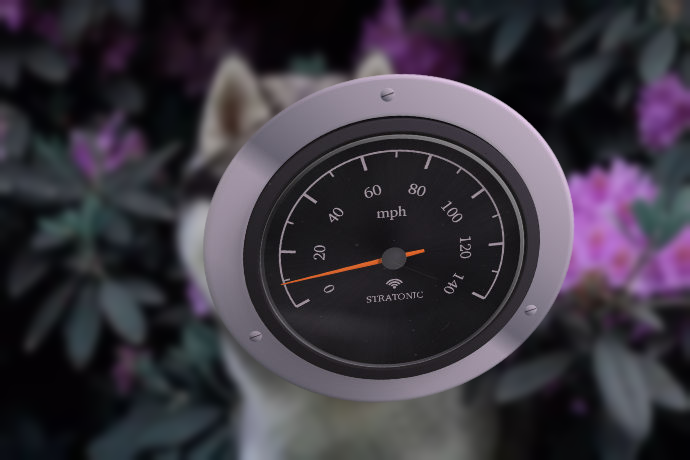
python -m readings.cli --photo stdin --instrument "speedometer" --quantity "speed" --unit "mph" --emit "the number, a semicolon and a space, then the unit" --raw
10; mph
